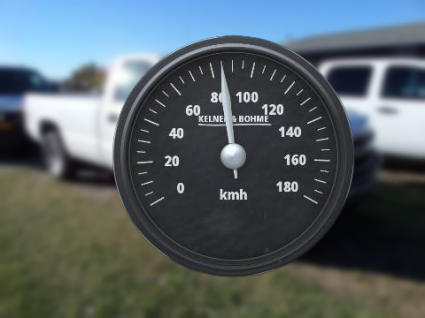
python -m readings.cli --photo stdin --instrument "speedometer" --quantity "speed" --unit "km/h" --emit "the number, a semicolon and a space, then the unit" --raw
85; km/h
